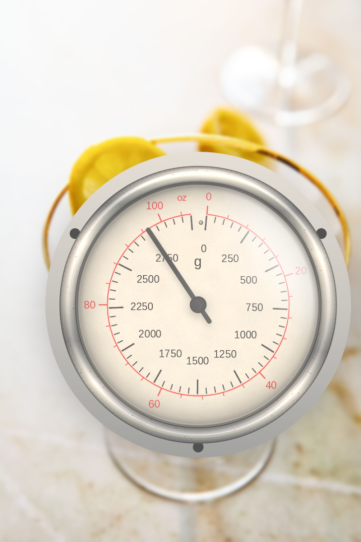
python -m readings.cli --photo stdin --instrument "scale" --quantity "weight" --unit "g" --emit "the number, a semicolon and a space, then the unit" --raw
2750; g
